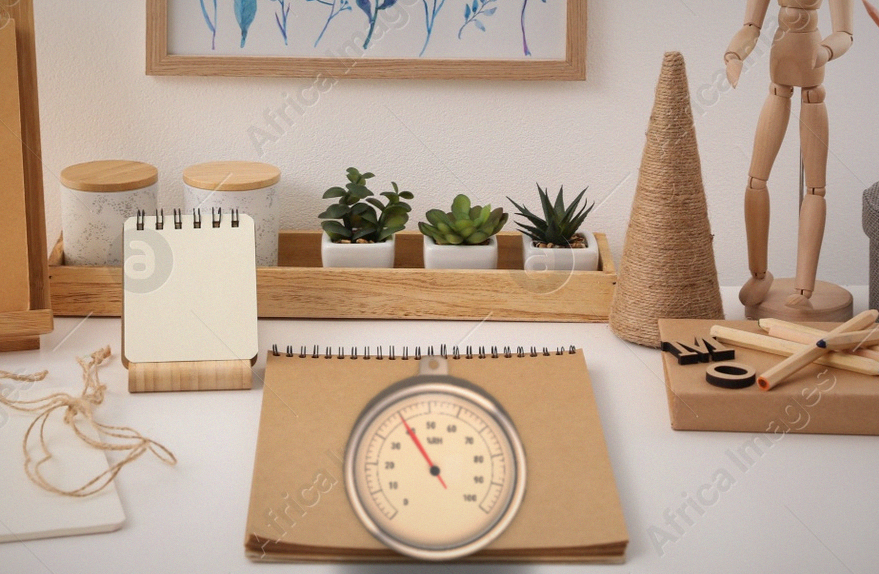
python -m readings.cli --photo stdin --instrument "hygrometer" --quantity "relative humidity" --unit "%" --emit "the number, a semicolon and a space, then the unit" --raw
40; %
